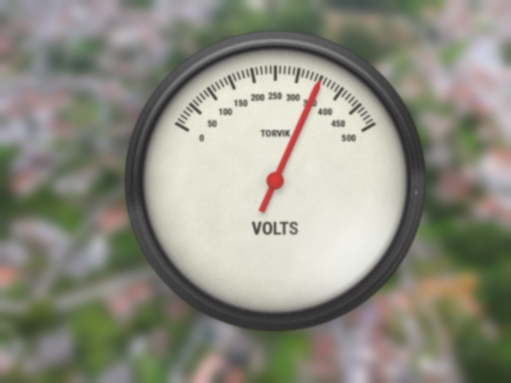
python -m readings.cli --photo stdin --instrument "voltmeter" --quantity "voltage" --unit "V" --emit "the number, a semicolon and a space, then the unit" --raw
350; V
